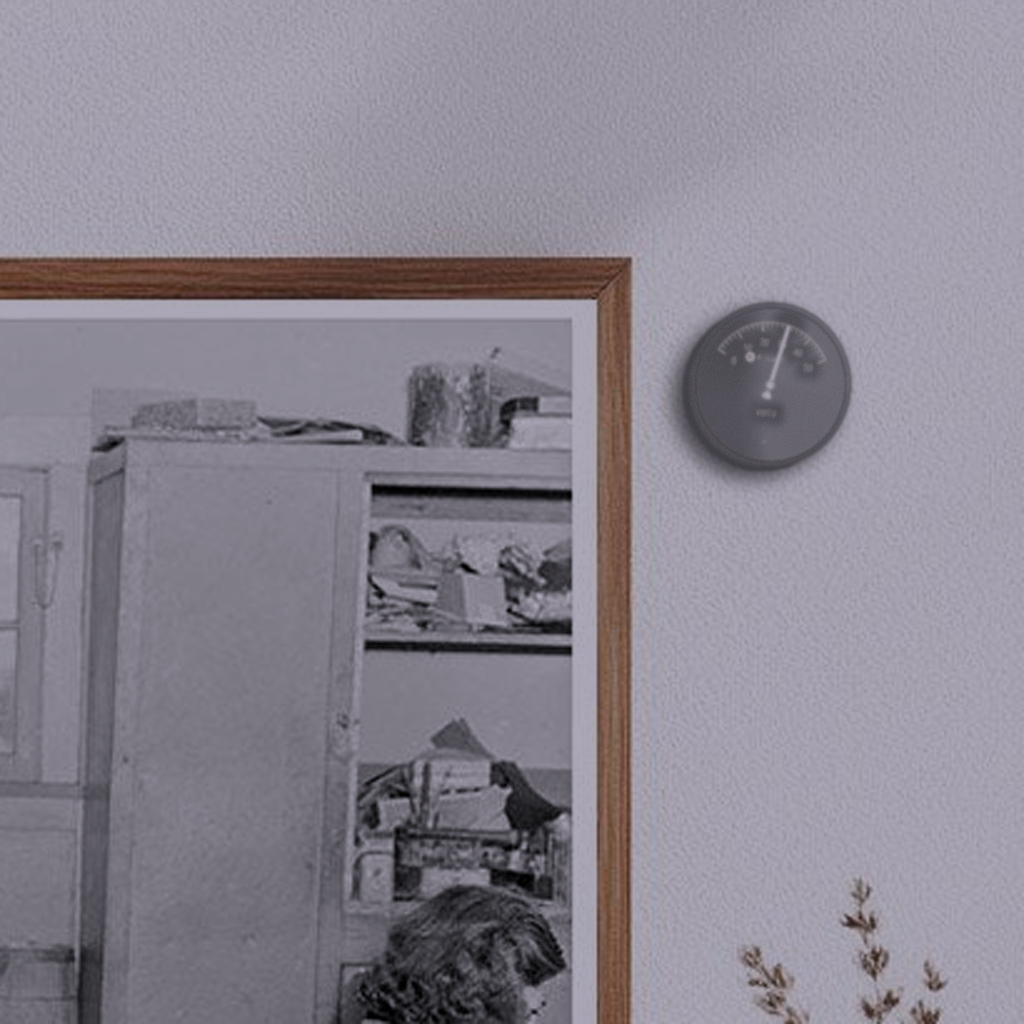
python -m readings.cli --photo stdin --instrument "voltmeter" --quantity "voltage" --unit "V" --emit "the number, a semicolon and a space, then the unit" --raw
30; V
